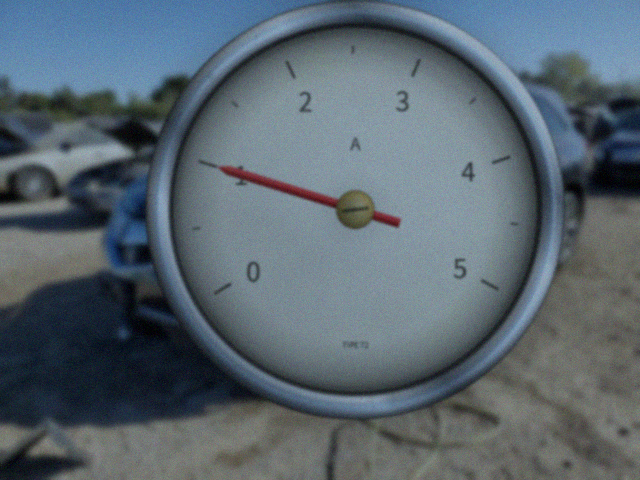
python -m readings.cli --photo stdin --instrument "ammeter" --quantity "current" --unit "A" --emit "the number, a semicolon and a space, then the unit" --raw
1; A
